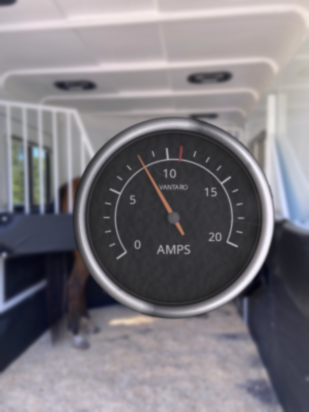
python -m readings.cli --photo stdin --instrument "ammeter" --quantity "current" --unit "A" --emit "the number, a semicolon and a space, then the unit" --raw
8; A
